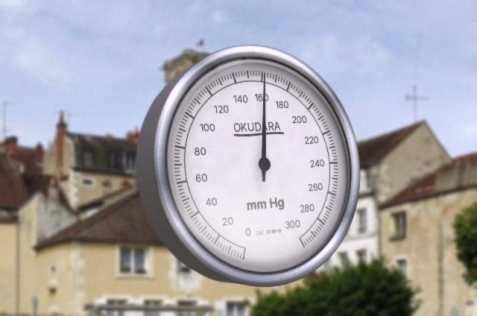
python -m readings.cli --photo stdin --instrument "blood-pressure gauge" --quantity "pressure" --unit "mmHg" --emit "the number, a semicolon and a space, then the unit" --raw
160; mmHg
